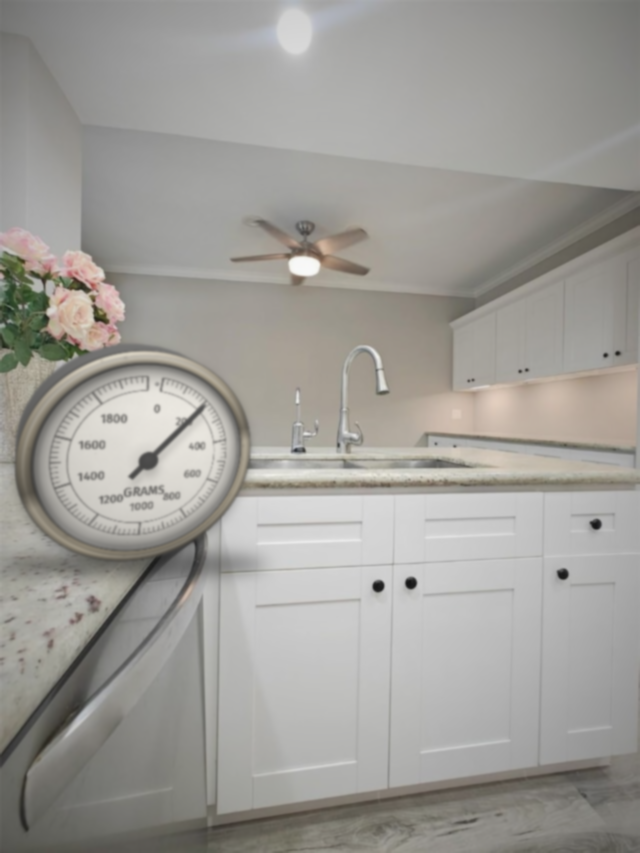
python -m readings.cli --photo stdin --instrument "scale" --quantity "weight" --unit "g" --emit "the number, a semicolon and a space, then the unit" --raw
200; g
